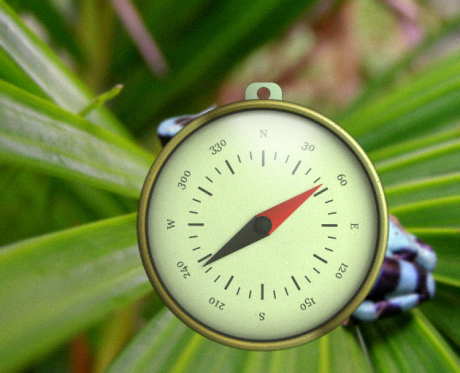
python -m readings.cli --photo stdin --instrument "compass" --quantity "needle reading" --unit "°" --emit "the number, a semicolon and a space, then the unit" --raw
55; °
